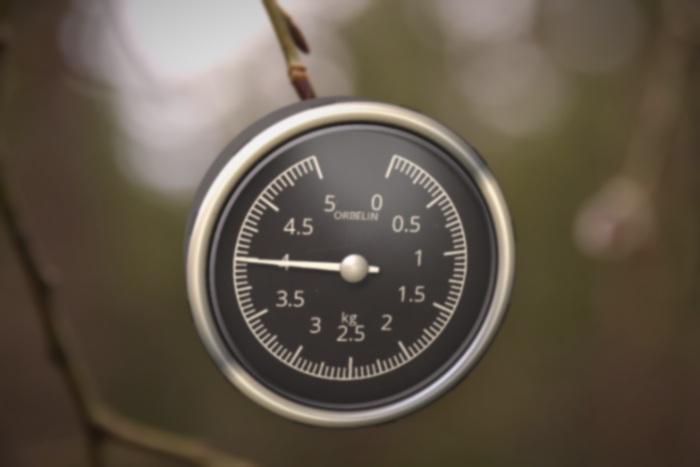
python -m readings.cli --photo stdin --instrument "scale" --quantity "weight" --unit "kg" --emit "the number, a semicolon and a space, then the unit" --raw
4; kg
